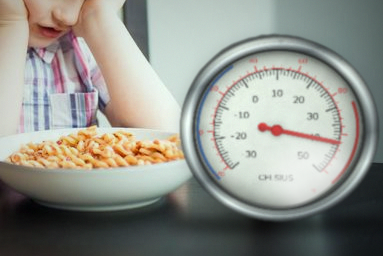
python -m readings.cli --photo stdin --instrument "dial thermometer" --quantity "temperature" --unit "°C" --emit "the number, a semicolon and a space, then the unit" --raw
40; °C
